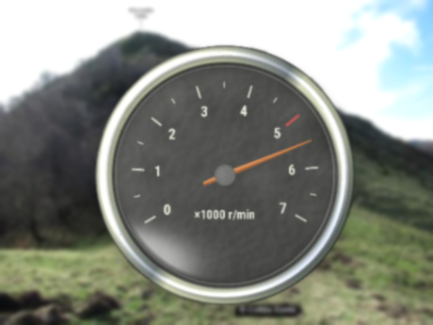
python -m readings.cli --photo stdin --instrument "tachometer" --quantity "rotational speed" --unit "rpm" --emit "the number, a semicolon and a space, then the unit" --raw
5500; rpm
